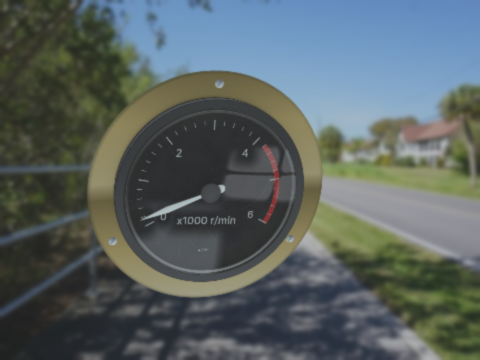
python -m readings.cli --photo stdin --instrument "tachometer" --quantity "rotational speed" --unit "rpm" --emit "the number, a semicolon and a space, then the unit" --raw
200; rpm
